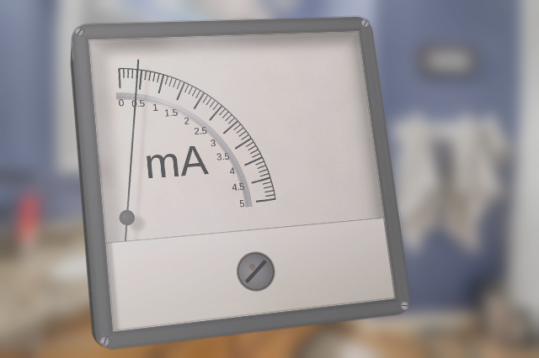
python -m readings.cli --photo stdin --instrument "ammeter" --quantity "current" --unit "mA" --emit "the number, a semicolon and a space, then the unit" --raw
0.4; mA
